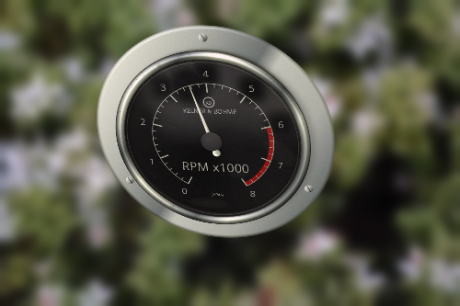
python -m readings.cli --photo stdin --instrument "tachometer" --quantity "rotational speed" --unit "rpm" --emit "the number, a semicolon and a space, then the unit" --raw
3600; rpm
